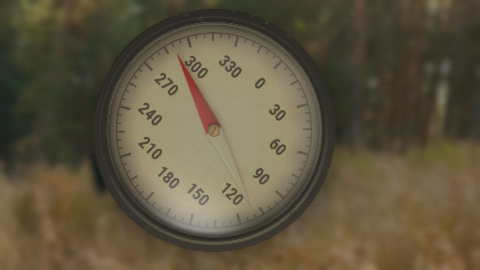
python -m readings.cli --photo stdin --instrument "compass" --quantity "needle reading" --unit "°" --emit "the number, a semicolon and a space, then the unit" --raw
290; °
